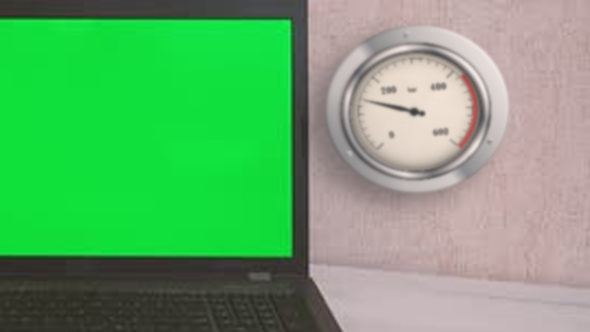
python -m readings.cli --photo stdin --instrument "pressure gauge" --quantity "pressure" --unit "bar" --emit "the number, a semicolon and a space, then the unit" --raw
140; bar
